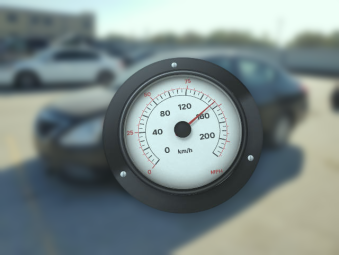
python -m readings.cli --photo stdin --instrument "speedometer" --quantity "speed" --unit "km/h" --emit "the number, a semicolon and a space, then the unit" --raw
155; km/h
